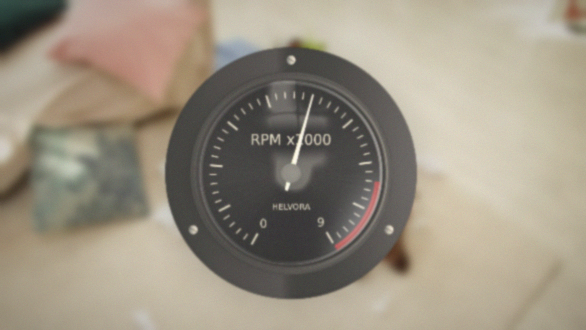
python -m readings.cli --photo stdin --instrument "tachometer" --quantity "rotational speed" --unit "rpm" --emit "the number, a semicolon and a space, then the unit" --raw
5000; rpm
